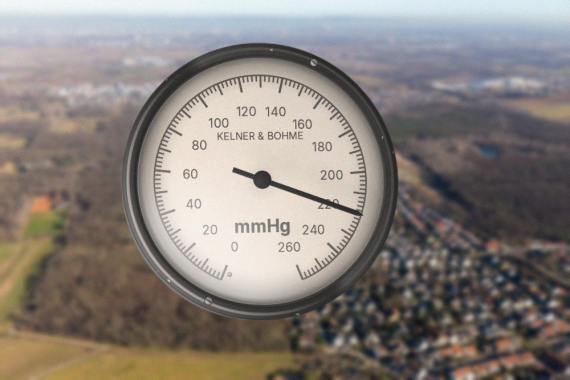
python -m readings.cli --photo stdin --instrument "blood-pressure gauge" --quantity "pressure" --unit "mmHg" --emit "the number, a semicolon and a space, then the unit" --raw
220; mmHg
